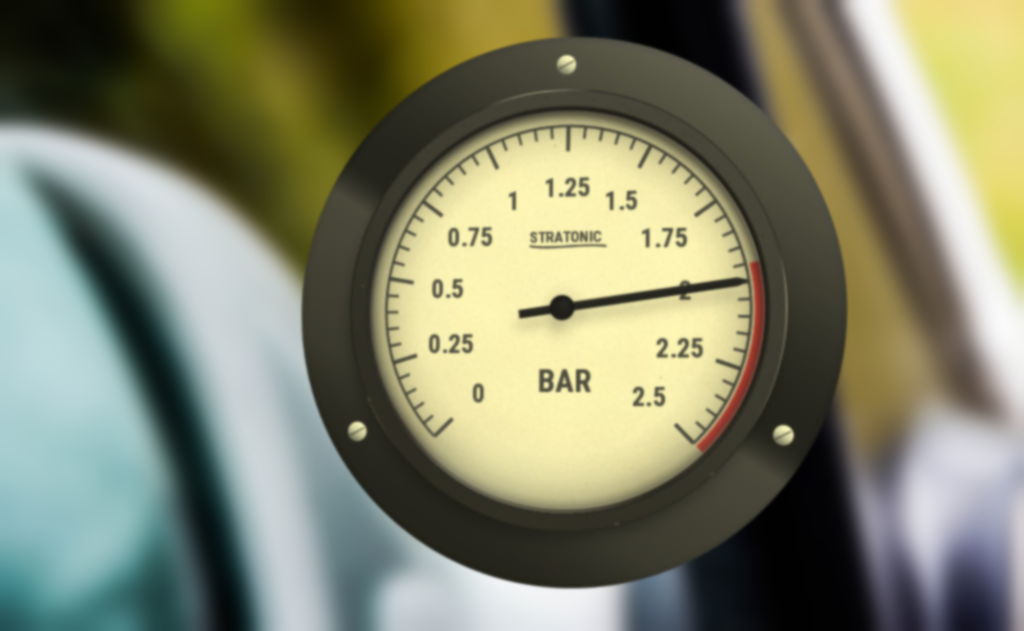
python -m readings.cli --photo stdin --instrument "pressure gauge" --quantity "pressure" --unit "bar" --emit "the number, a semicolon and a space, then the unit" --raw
2; bar
